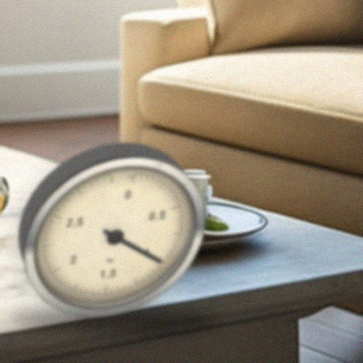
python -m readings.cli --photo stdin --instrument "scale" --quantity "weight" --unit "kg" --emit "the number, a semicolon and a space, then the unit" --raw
1; kg
